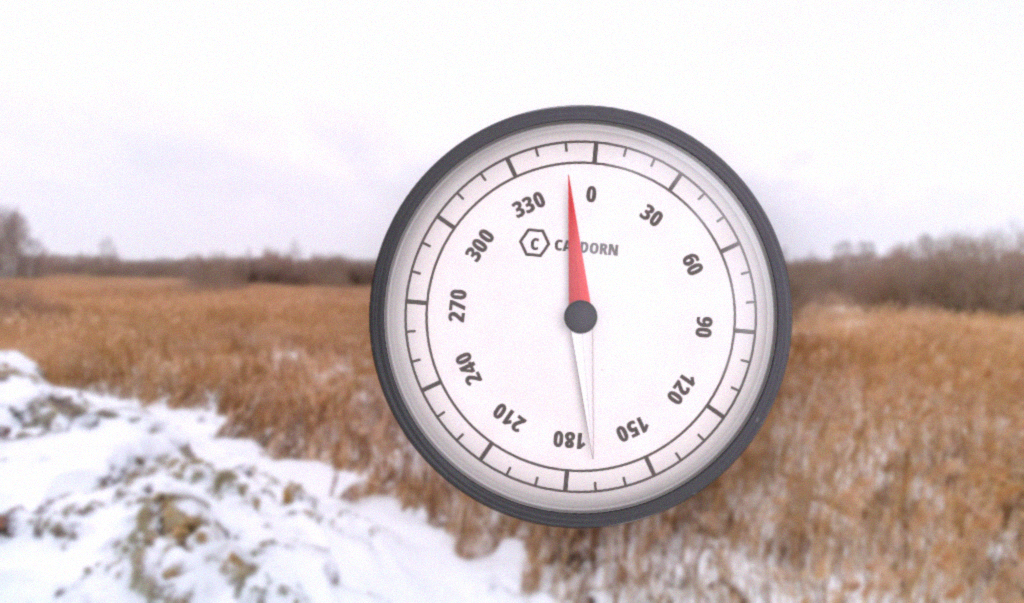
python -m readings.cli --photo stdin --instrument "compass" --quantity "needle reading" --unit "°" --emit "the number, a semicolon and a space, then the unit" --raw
350; °
